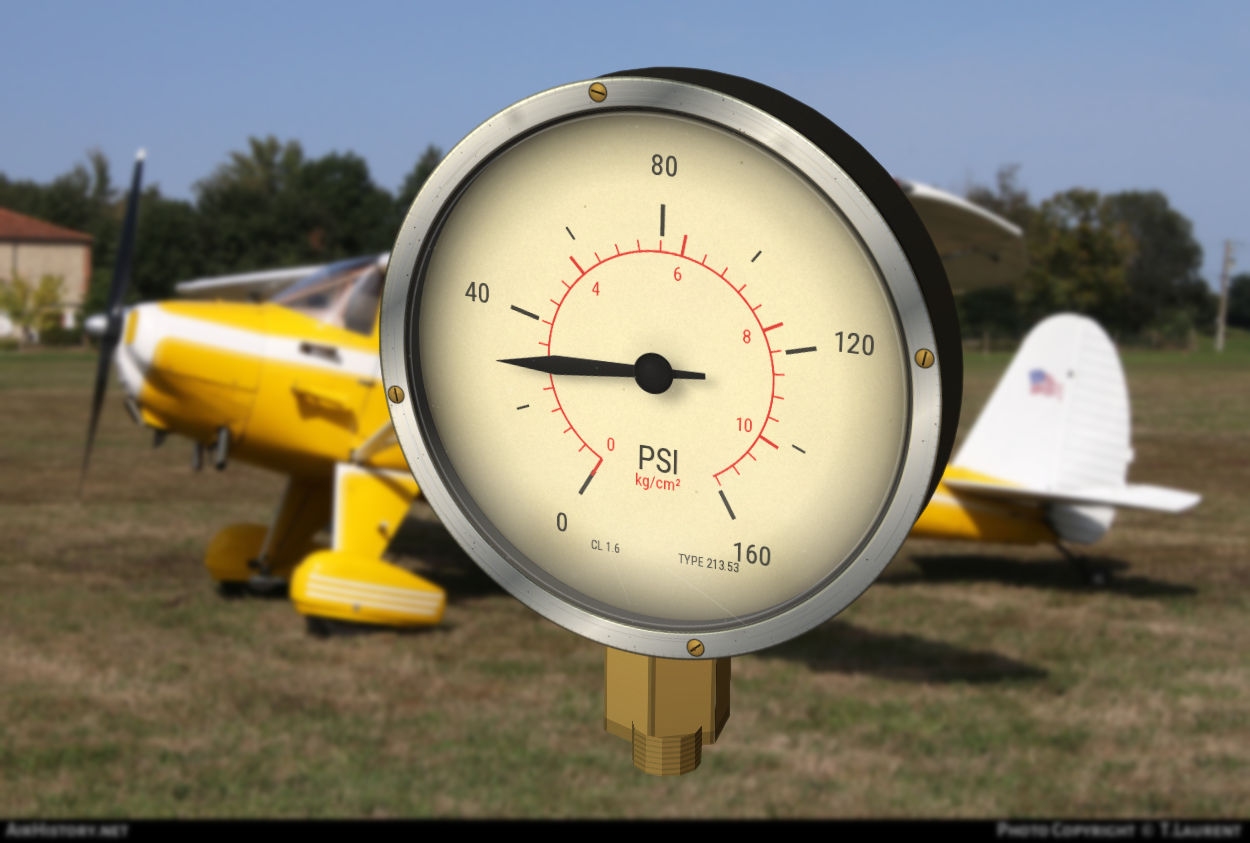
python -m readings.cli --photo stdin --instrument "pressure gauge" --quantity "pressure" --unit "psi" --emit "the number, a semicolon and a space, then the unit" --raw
30; psi
